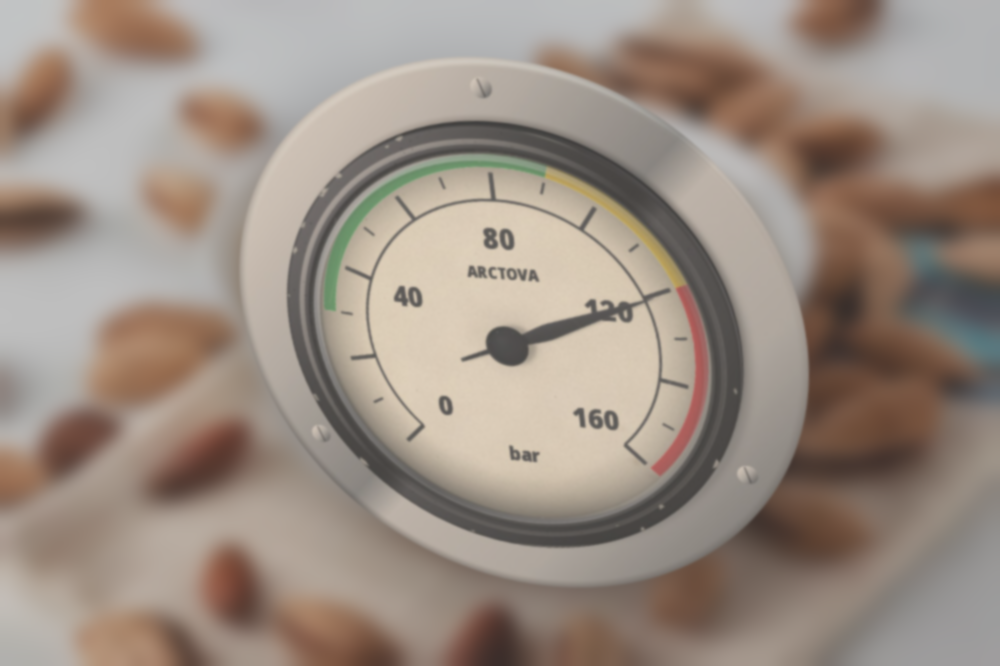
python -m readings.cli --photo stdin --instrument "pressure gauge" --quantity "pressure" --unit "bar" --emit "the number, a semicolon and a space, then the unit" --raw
120; bar
